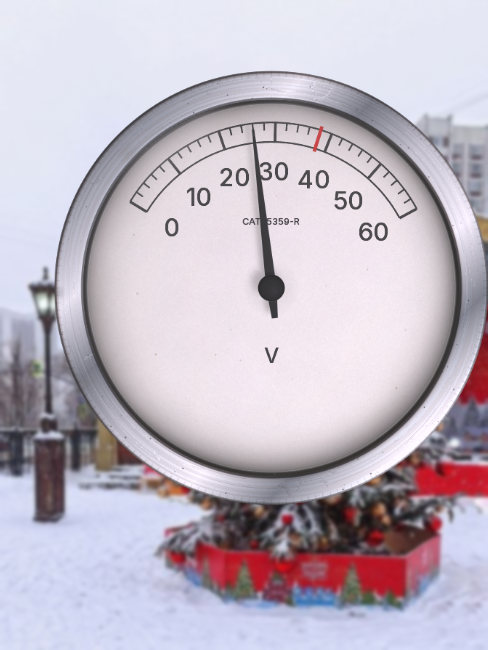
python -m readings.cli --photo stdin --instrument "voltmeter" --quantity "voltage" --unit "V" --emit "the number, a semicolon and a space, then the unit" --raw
26; V
